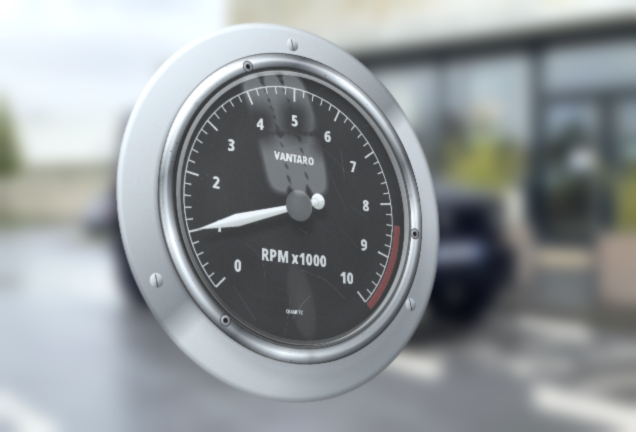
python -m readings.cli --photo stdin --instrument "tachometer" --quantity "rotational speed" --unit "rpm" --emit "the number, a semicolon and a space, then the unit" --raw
1000; rpm
